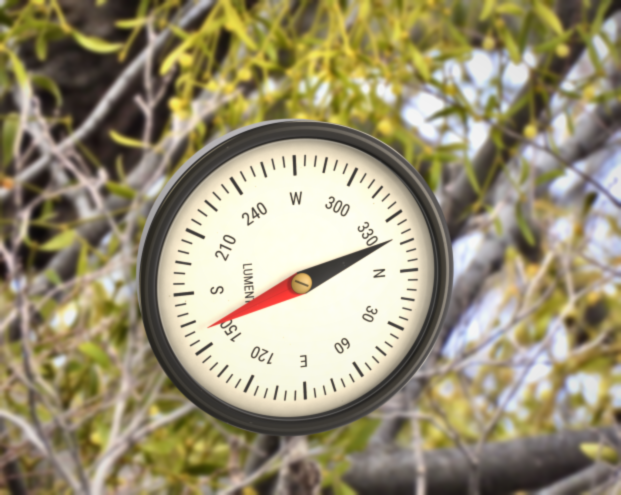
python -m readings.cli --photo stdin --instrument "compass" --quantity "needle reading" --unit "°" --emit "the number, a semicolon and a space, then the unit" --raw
160; °
